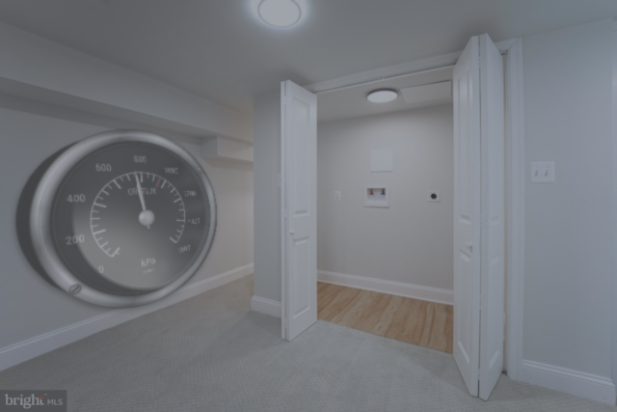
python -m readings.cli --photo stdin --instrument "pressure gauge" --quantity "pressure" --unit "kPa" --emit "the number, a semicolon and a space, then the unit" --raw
750; kPa
